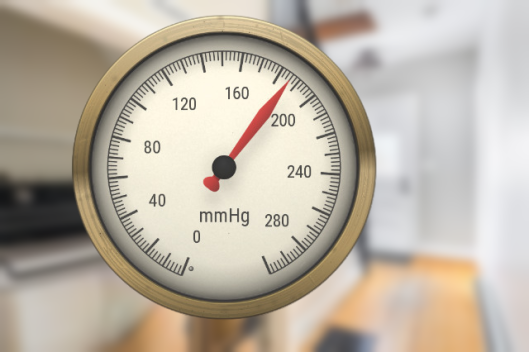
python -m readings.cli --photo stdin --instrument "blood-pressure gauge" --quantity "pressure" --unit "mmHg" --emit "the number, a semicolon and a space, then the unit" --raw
186; mmHg
